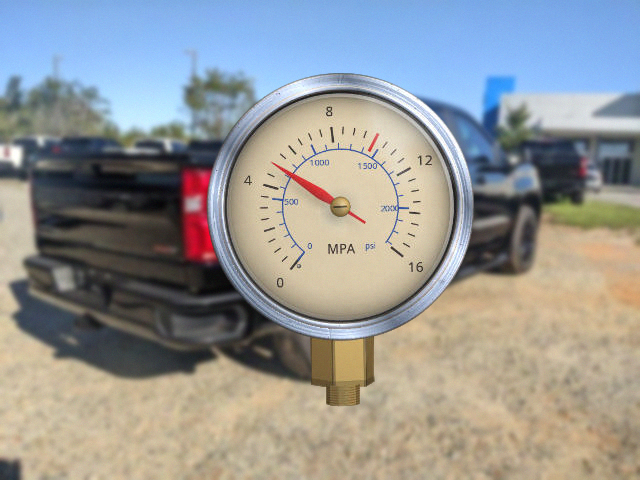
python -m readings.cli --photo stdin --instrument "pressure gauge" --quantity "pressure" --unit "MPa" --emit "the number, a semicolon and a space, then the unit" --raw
5; MPa
